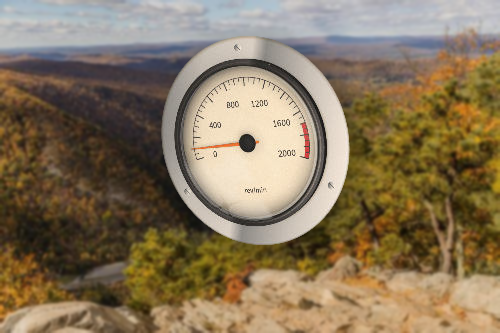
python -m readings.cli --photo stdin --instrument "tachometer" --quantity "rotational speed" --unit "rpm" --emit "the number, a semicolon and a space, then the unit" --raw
100; rpm
